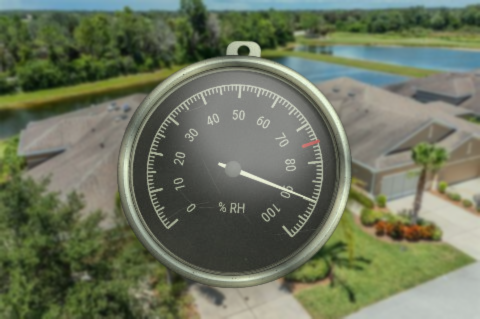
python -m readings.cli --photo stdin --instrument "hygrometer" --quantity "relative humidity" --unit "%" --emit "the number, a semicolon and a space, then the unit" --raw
90; %
